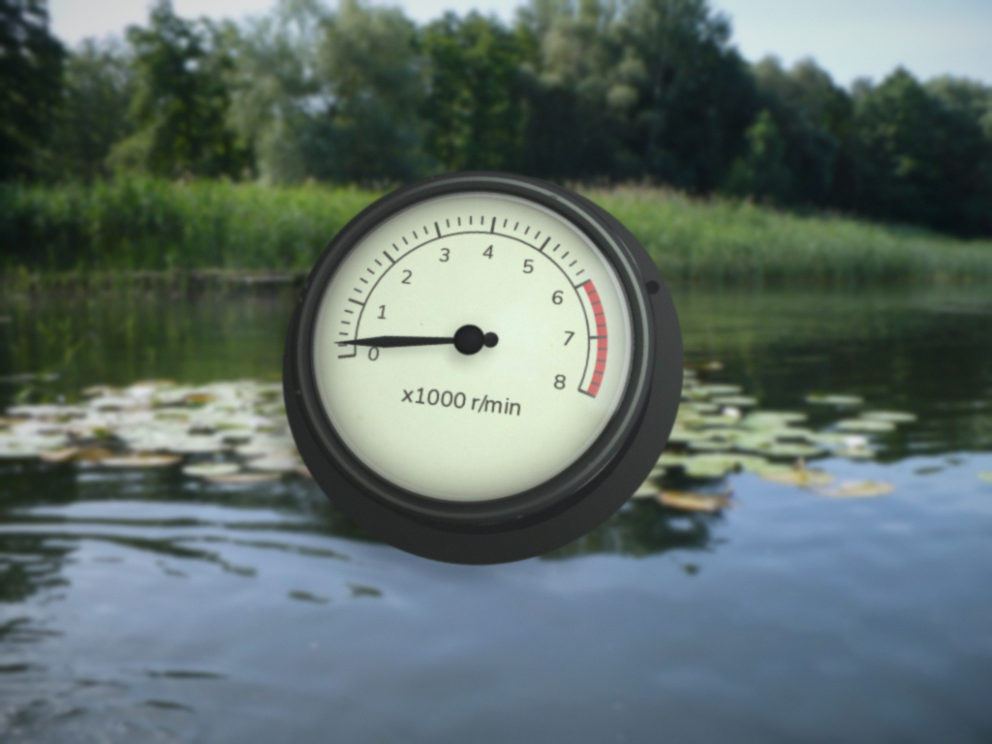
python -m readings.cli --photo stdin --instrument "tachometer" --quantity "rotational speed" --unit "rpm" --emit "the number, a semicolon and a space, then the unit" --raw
200; rpm
